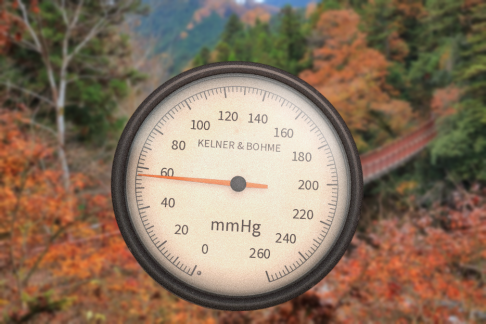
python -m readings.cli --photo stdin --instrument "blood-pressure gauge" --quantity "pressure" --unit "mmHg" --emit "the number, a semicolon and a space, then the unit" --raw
56; mmHg
